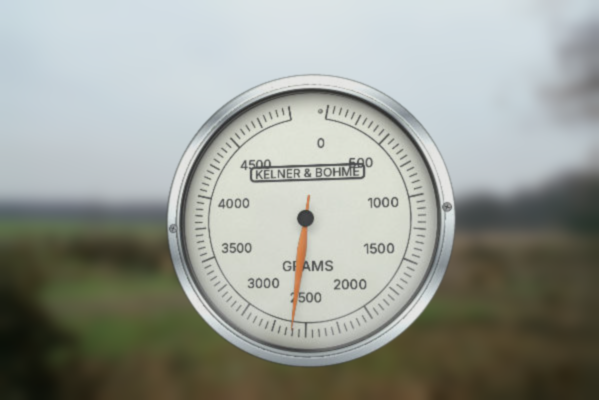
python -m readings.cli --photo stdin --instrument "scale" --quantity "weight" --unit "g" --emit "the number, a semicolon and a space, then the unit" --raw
2600; g
